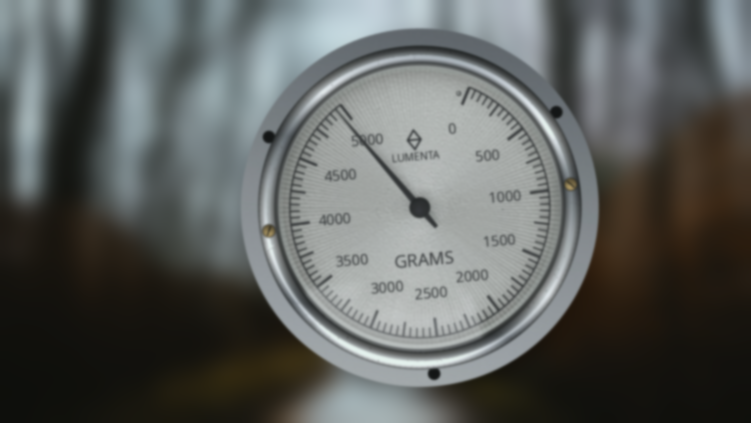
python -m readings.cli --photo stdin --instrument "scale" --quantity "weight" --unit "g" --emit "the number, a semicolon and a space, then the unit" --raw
4950; g
